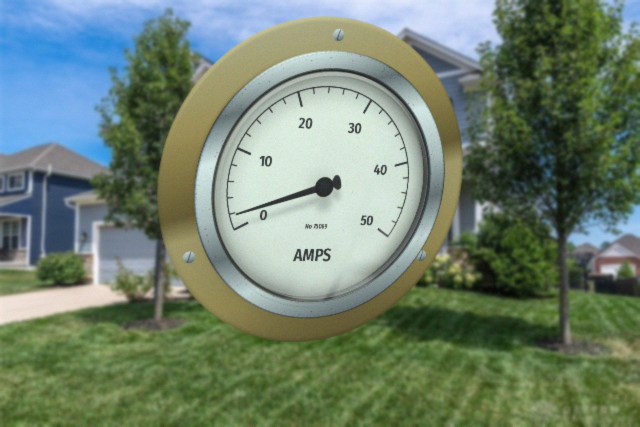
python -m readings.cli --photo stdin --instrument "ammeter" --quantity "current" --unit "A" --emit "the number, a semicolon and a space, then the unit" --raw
2; A
